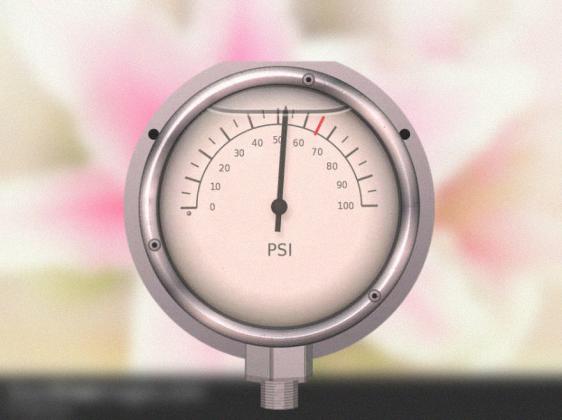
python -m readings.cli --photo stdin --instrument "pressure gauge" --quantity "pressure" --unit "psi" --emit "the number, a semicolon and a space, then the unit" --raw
52.5; psi
